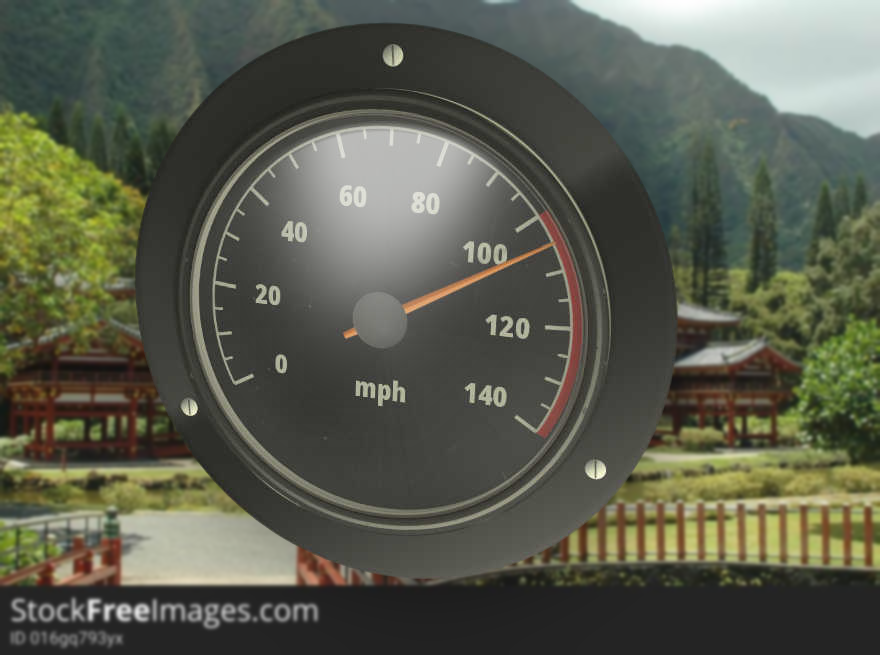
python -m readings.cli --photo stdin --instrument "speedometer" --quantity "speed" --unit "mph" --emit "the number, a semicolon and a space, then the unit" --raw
105; mph
